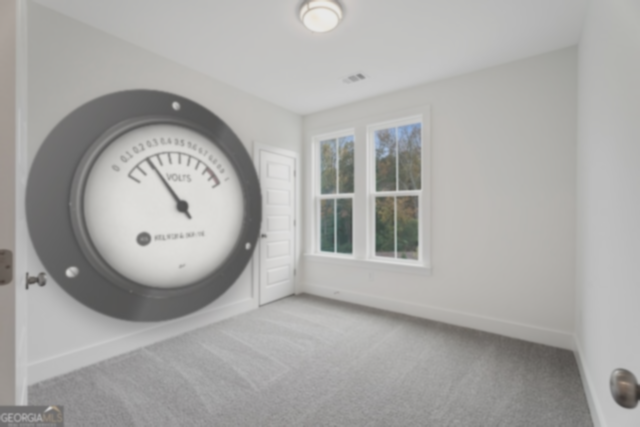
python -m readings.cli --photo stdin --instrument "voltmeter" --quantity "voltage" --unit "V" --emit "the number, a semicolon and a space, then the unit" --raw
0.2; V
